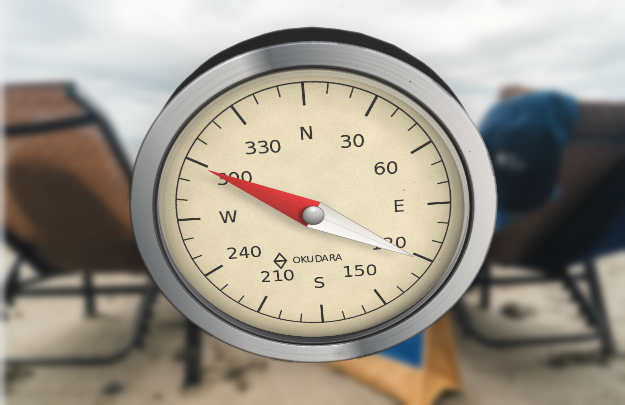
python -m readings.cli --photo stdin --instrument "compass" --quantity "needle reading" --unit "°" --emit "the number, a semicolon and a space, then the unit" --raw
300; °
